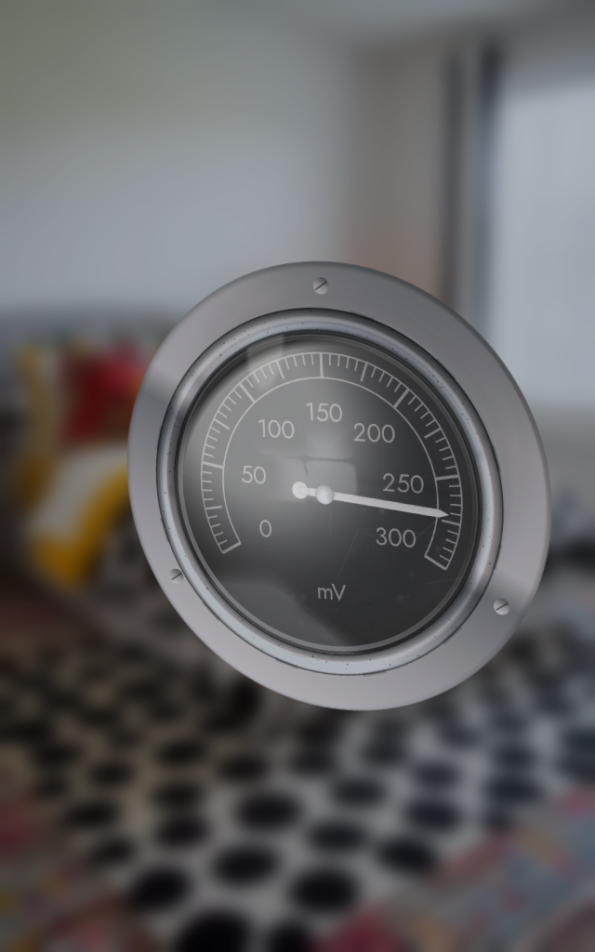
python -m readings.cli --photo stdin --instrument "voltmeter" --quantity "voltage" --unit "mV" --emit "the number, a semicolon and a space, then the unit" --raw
270; mV
